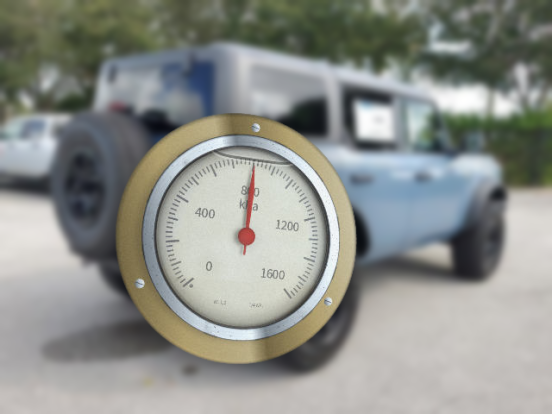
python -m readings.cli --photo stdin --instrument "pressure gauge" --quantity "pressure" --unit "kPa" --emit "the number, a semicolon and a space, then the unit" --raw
800; kPa
